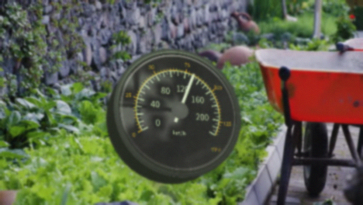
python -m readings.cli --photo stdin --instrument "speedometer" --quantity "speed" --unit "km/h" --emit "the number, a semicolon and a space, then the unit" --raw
130; km/h
